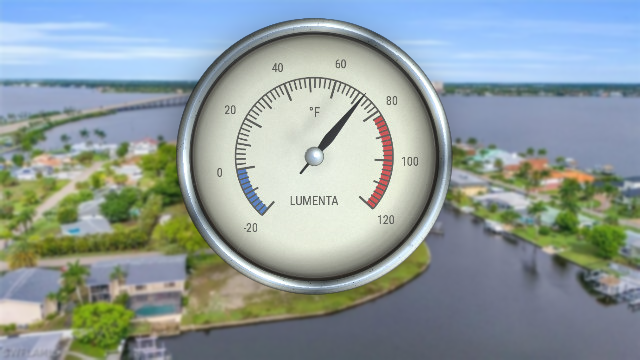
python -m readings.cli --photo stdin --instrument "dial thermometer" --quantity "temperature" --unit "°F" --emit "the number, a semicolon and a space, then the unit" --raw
72; °F
